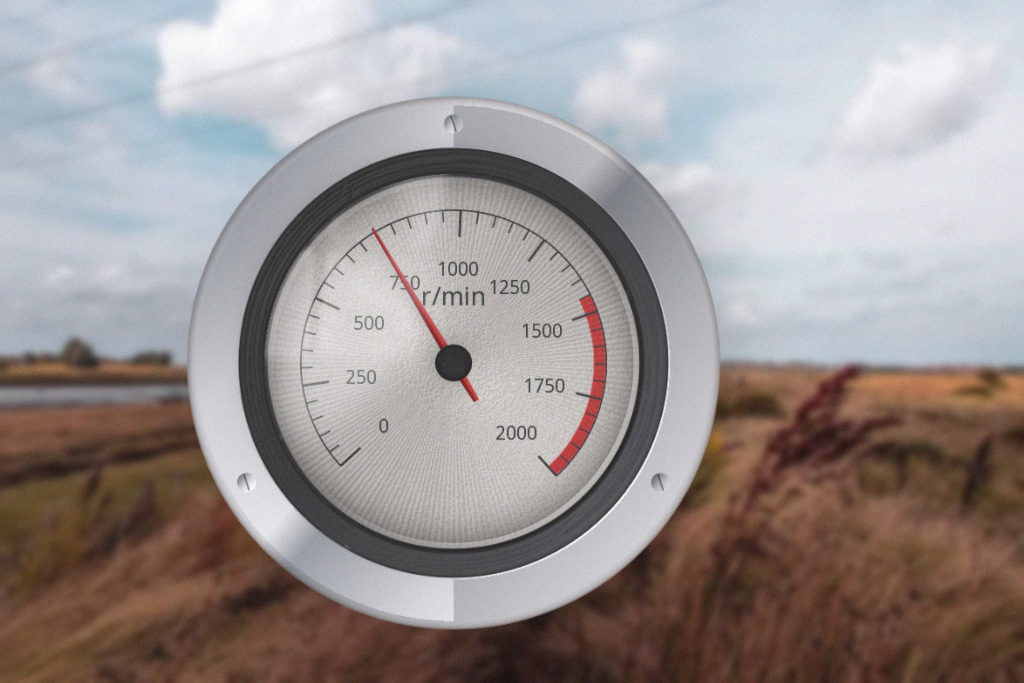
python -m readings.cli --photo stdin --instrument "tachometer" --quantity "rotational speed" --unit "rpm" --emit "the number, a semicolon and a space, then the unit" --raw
750; rpm
